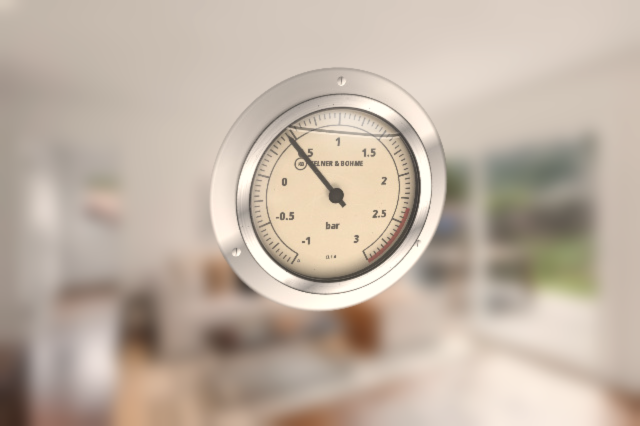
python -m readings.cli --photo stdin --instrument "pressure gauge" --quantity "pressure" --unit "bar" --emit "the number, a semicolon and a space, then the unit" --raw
0.45; bar
